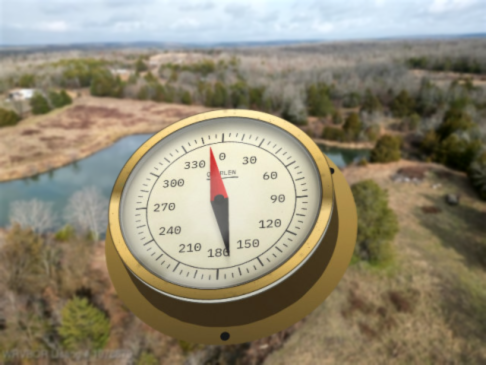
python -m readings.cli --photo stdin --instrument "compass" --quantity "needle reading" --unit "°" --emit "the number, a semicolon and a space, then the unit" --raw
350; °
